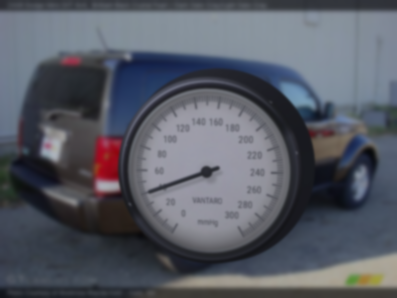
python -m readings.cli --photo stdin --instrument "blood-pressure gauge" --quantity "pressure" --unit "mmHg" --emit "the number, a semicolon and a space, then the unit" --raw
40; mmHg
